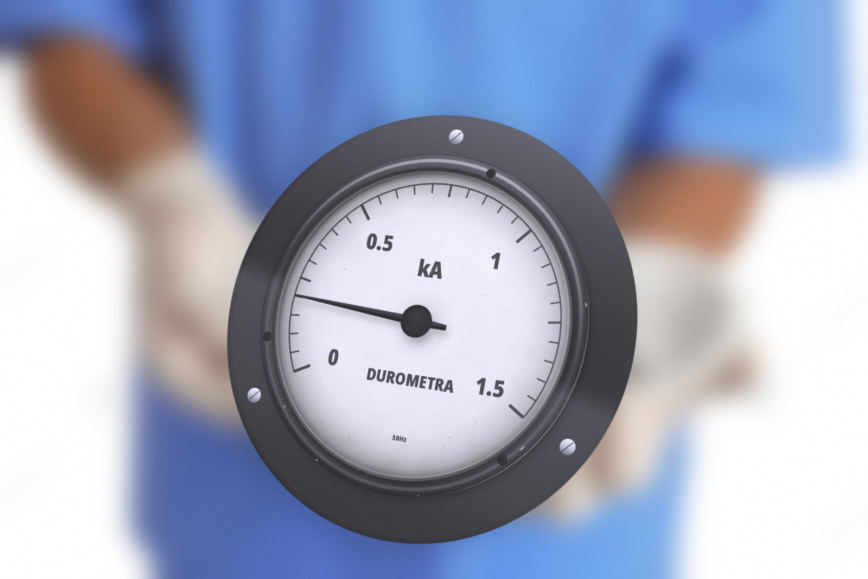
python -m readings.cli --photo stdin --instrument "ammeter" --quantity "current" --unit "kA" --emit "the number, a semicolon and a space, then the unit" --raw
0.2; kA
